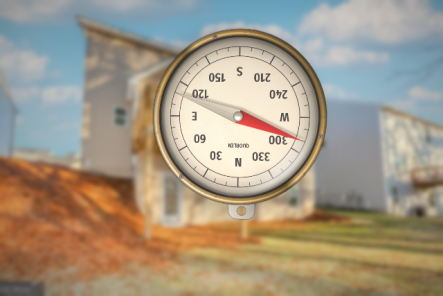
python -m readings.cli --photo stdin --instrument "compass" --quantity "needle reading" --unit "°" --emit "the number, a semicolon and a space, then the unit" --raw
290; °
